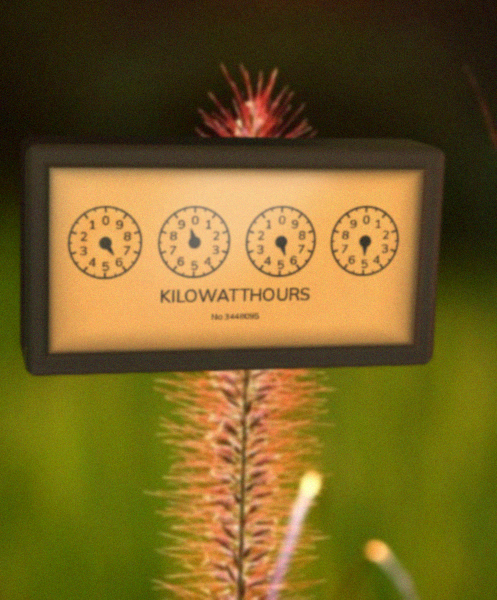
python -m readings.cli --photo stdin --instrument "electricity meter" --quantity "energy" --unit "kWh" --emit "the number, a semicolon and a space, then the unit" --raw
5955; kWh
